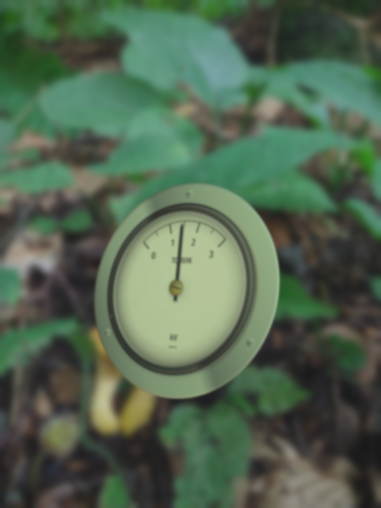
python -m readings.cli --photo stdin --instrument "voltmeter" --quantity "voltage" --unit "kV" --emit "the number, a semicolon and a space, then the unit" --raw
1.5; kV
